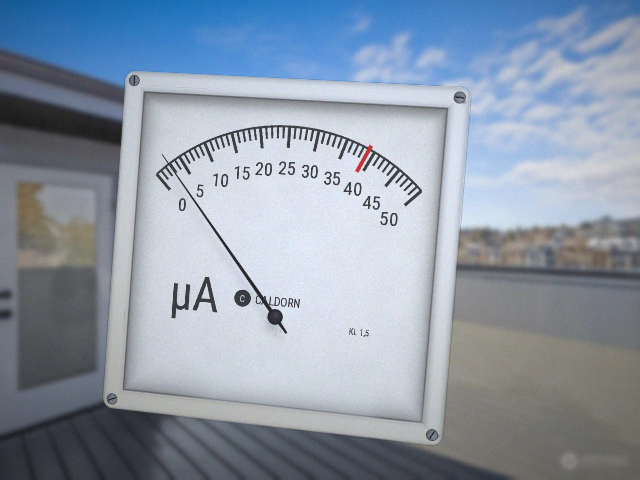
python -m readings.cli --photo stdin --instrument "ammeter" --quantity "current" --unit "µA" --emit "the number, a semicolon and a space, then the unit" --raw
3; µA
